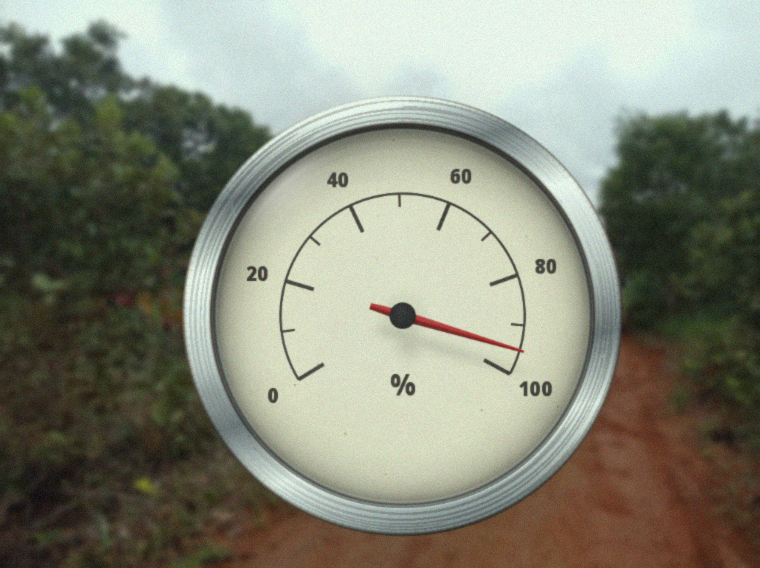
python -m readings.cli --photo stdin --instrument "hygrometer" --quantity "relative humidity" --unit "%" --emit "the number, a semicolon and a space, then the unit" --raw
95; %
